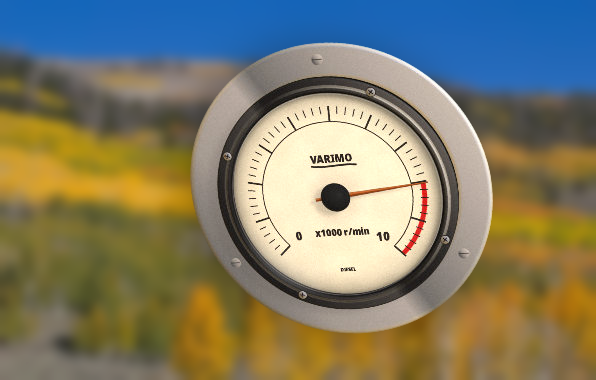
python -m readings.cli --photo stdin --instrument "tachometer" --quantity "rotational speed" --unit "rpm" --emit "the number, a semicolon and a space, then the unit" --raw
8000; rpm
